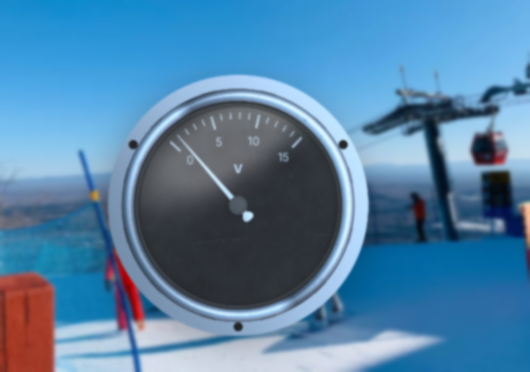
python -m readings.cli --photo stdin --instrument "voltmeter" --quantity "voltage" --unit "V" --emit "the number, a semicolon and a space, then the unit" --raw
1; V
